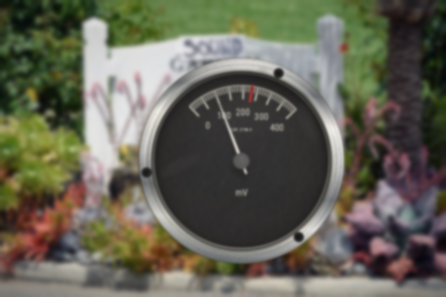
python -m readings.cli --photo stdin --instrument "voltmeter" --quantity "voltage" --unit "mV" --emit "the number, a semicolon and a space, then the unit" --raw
100; mV
